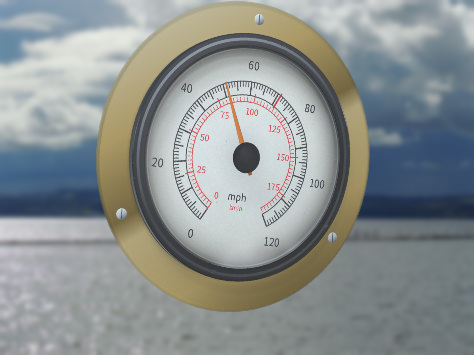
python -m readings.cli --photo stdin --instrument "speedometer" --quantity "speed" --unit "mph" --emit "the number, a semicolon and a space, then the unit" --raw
50; mph
